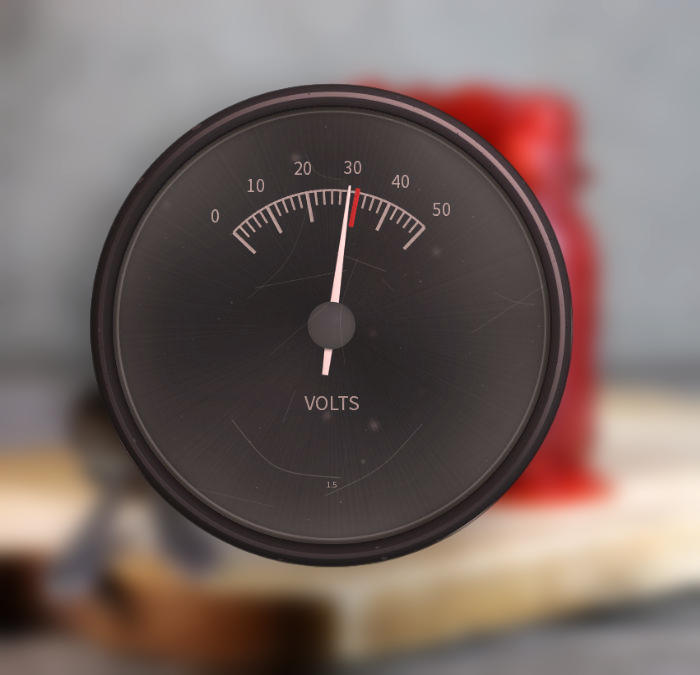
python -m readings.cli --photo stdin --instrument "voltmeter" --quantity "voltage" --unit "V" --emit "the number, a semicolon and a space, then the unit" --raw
30; V
